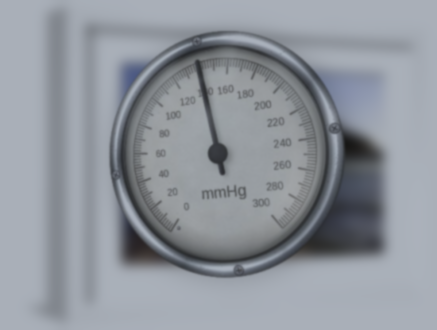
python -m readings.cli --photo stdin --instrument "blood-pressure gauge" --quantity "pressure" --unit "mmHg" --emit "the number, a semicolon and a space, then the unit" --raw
140; mmHg
